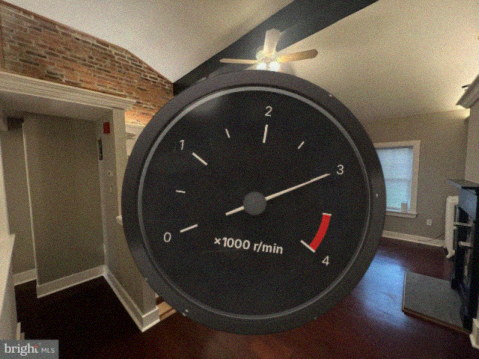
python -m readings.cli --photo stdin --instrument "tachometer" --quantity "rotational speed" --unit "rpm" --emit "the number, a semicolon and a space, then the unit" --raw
3000; rpm
